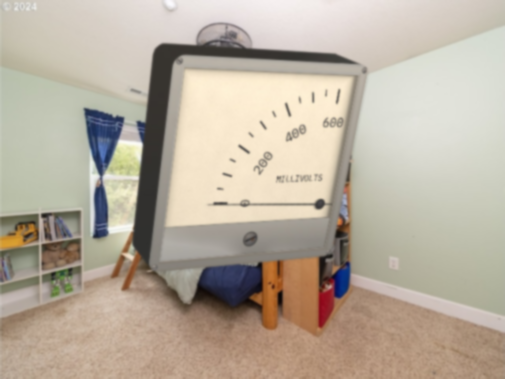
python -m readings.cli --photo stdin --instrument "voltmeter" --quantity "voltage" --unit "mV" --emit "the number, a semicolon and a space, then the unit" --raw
0; mV
